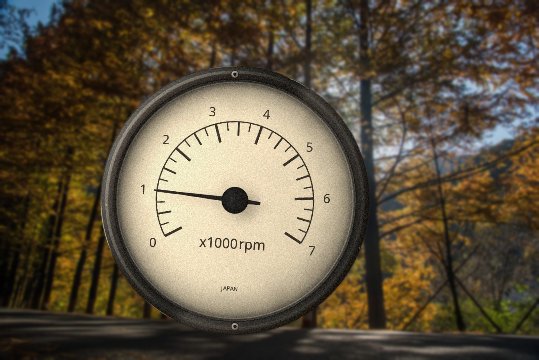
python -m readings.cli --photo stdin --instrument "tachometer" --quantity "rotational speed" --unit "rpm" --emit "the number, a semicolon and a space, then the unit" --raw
1000; rpm
